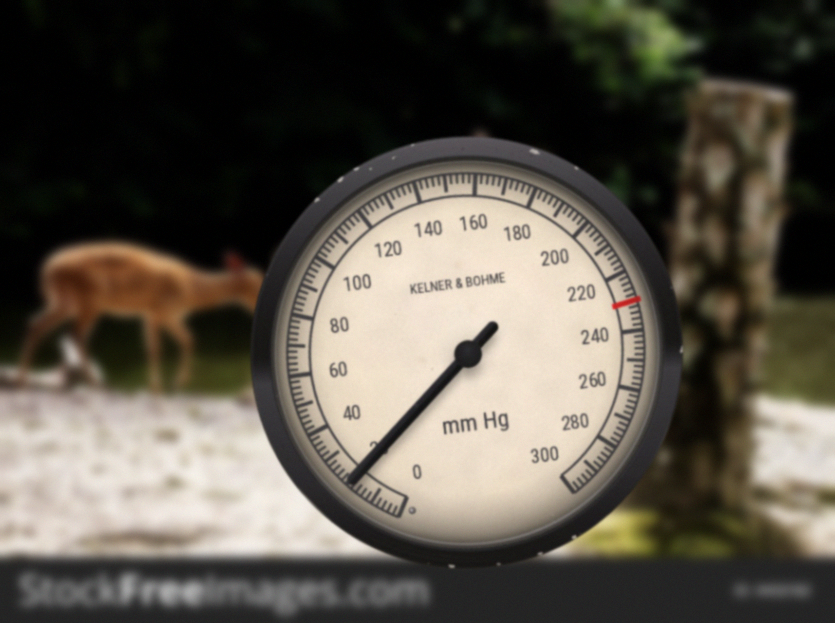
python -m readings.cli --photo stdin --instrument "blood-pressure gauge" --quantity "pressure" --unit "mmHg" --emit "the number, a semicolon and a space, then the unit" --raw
20; mmHg
